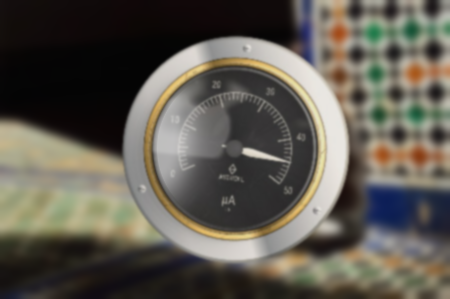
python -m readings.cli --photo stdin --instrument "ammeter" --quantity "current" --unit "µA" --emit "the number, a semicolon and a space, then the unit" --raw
45; µA
